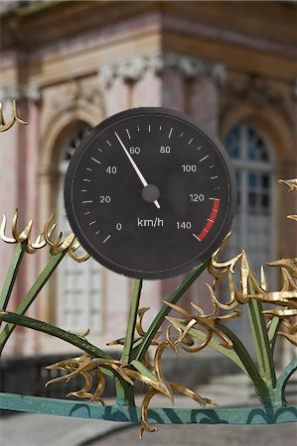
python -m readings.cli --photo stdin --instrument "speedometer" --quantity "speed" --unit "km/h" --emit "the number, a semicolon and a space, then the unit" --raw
55; km/h
